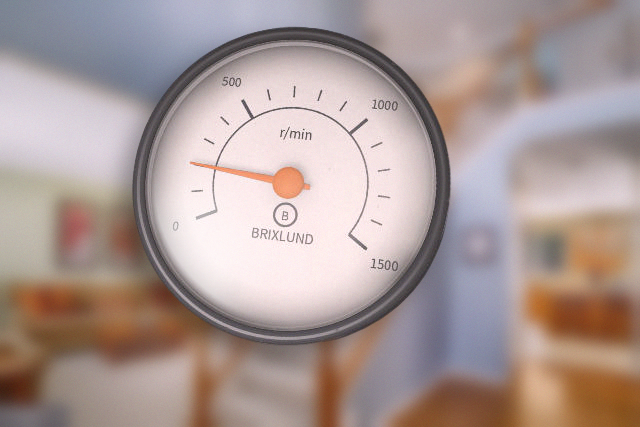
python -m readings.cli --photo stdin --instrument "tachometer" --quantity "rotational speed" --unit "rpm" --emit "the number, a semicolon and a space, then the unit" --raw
200; rpm
